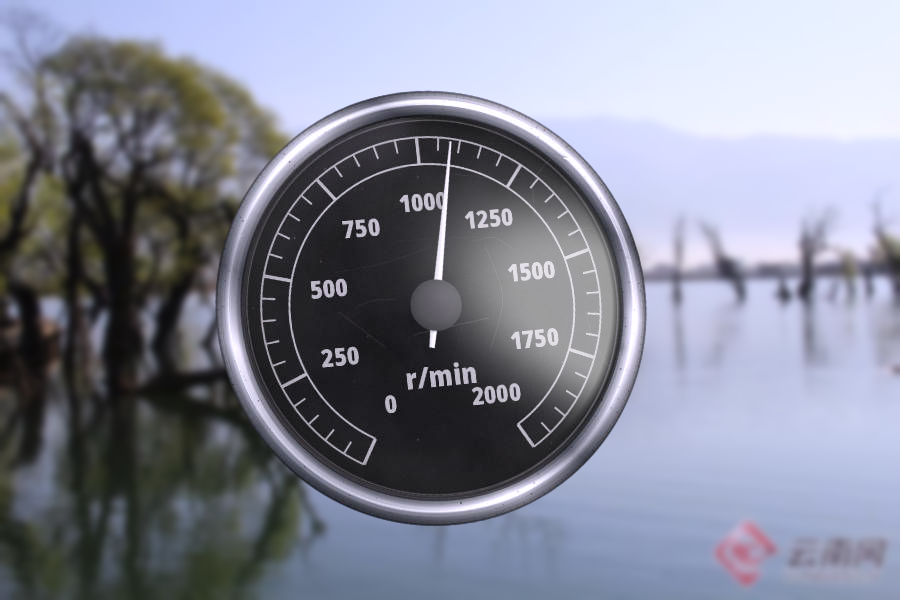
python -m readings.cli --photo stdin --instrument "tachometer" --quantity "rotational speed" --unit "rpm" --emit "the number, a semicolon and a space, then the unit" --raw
1075; rpm
